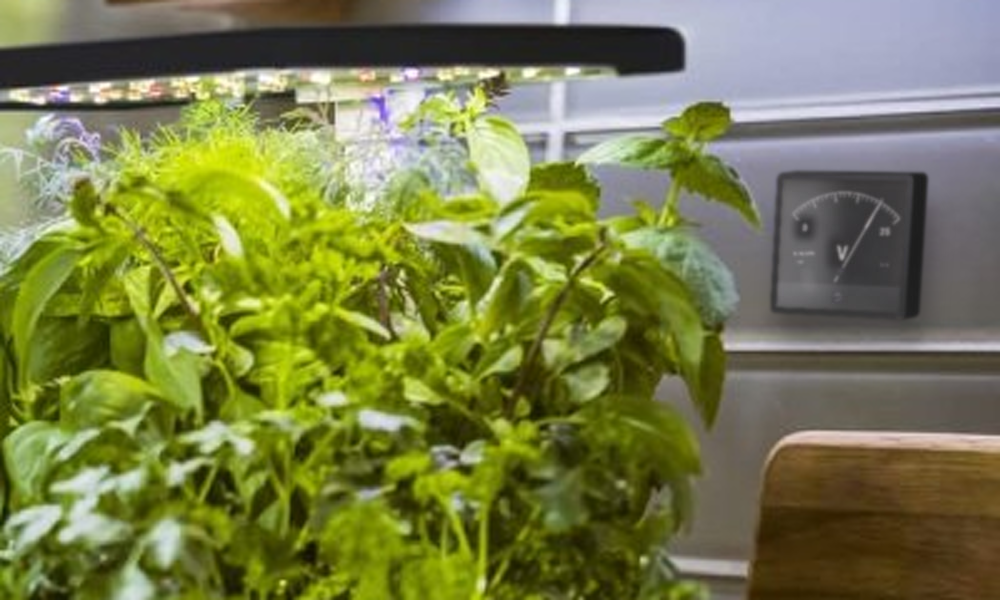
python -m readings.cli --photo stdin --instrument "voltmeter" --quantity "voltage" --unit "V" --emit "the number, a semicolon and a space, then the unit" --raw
20; V
